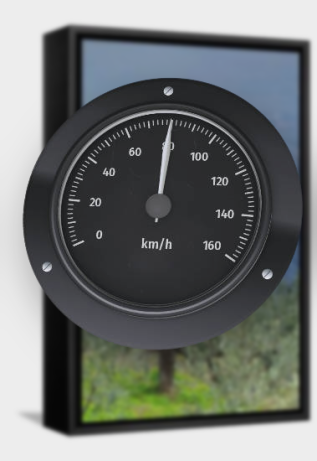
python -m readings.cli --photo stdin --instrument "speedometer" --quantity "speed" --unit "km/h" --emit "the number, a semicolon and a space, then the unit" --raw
80; km/h
